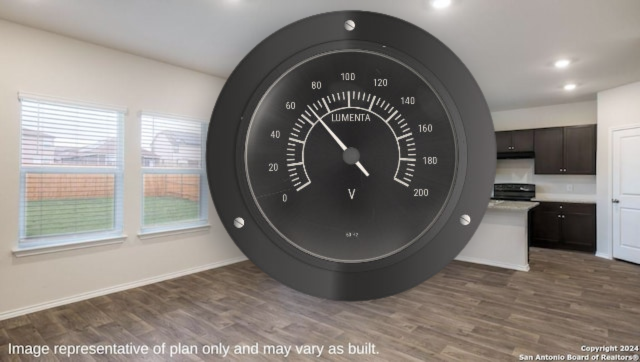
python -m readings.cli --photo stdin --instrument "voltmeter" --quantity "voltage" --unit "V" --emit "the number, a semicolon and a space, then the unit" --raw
68; V
